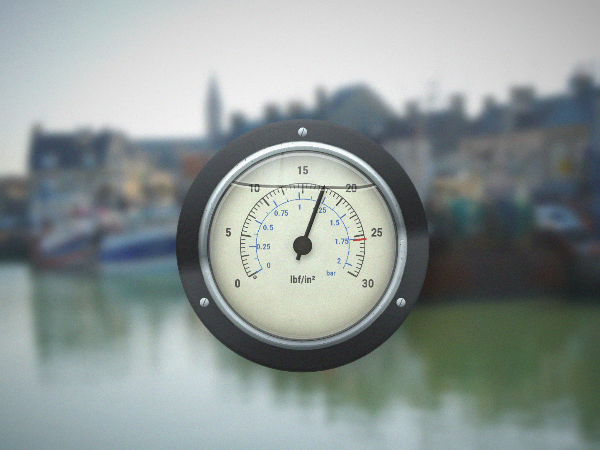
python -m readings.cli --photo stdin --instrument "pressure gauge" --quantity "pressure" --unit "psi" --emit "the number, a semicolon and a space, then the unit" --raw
17.5; psi
